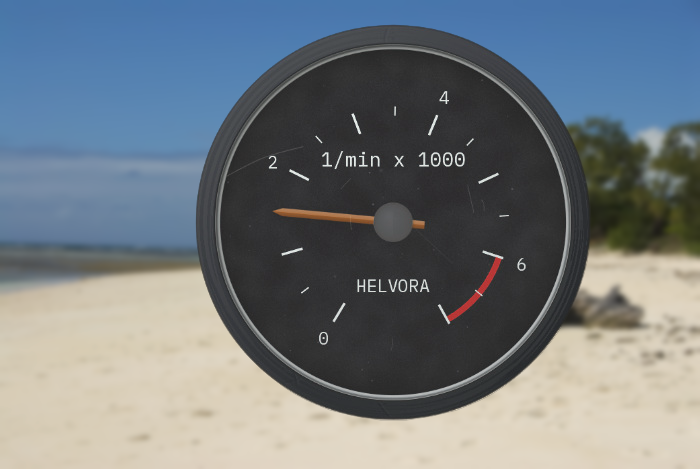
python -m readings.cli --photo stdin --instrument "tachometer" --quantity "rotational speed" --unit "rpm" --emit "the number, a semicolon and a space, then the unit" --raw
1500; rpm
